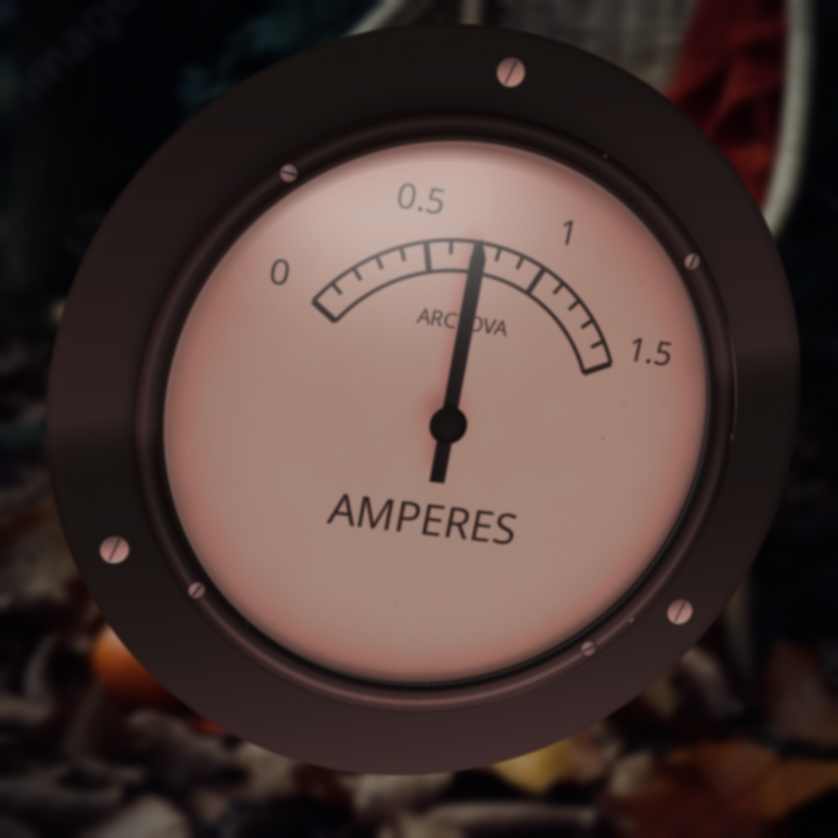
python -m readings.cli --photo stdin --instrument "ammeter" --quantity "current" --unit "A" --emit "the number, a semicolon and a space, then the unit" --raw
0.7; A
